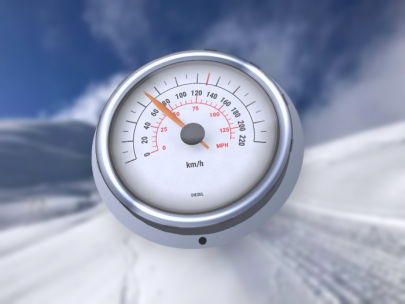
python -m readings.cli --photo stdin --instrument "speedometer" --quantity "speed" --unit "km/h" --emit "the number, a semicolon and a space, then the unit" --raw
70; km/h
